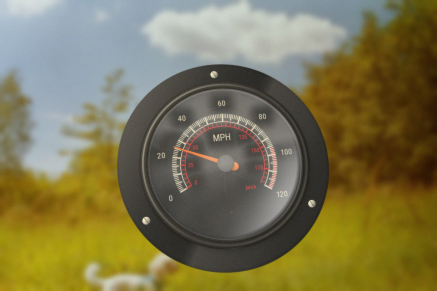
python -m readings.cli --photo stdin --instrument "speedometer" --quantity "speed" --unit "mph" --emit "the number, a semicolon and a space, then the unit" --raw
25; mph
